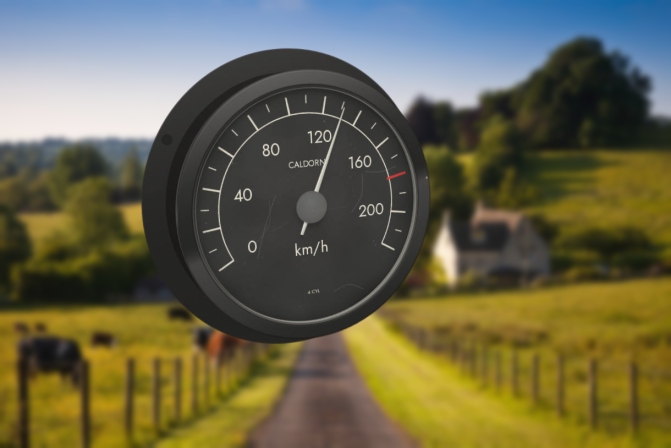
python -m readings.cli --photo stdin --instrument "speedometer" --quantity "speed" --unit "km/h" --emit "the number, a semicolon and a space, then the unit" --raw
130; km/h
